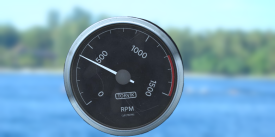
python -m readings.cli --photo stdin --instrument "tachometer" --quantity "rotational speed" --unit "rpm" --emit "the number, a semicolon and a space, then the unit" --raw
400; rpm
